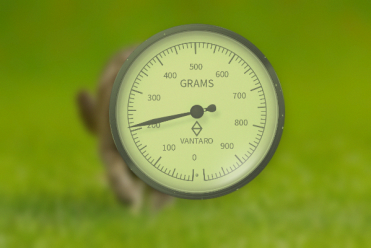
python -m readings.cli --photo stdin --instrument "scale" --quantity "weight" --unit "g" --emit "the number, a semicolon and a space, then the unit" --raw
210; g
